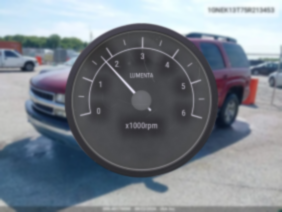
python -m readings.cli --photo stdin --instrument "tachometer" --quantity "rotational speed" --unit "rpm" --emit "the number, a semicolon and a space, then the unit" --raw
1750; rpm
